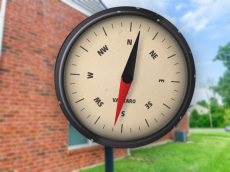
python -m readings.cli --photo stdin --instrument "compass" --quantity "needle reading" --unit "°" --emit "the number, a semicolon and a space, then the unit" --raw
190; °
